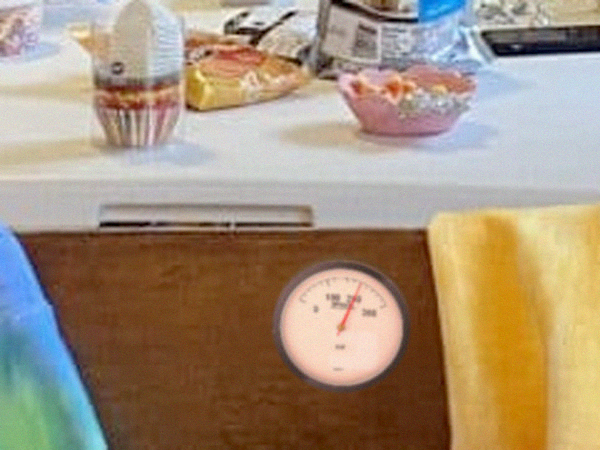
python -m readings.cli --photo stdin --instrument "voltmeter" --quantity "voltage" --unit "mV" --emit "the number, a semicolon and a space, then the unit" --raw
200; mV
